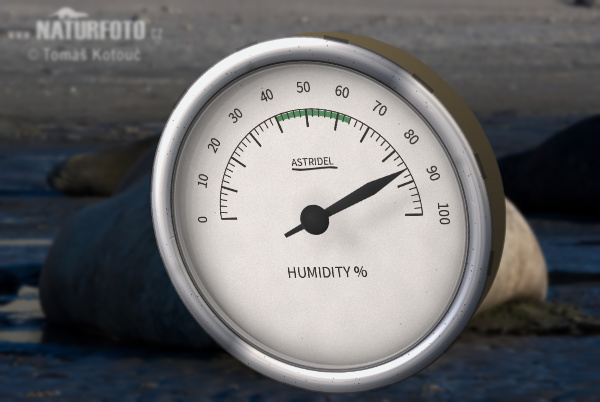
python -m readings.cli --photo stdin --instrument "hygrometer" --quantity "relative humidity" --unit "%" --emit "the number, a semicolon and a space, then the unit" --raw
86; %
